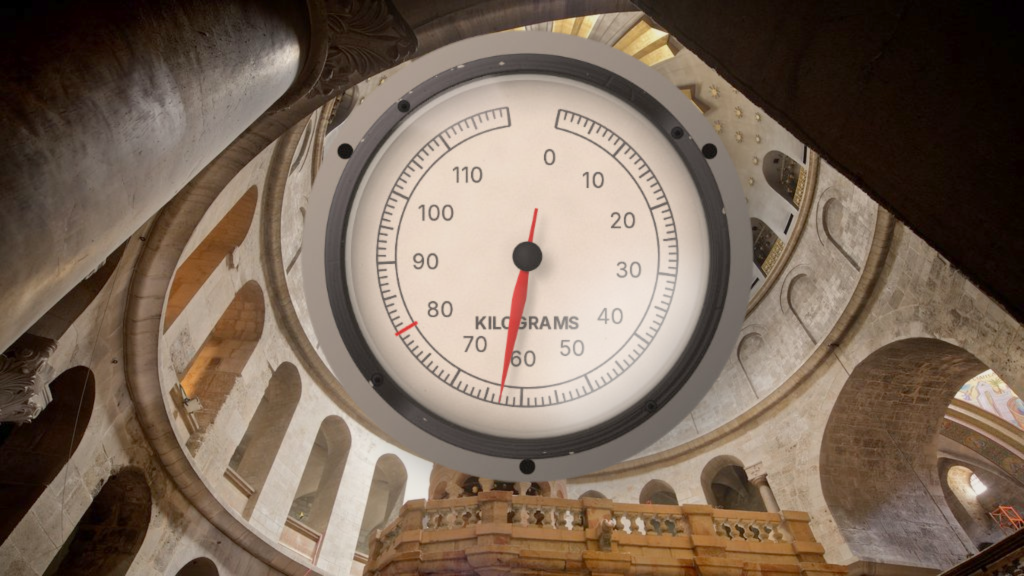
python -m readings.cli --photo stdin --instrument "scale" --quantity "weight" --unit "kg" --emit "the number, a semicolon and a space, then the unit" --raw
63; kg
